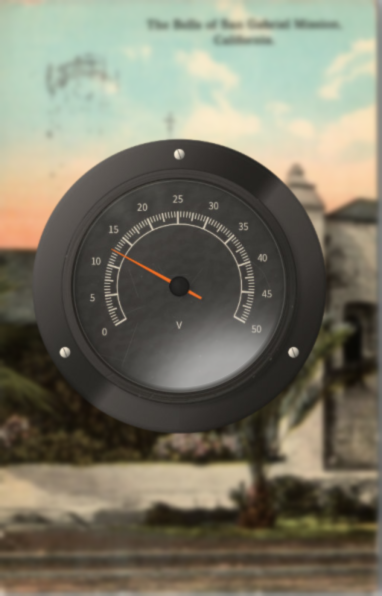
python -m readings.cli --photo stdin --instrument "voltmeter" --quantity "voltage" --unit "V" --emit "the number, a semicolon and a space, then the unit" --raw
12.5; V
